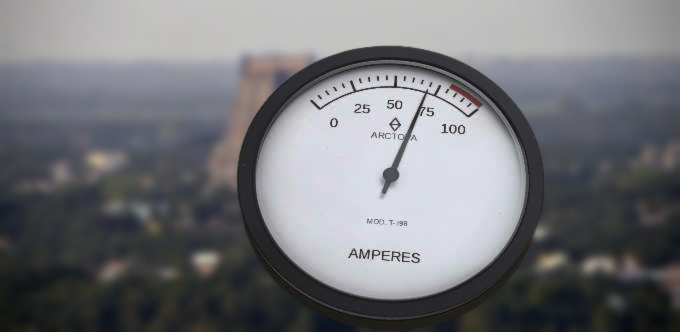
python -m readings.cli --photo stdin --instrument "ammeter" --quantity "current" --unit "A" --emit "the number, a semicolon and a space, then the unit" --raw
70; A
